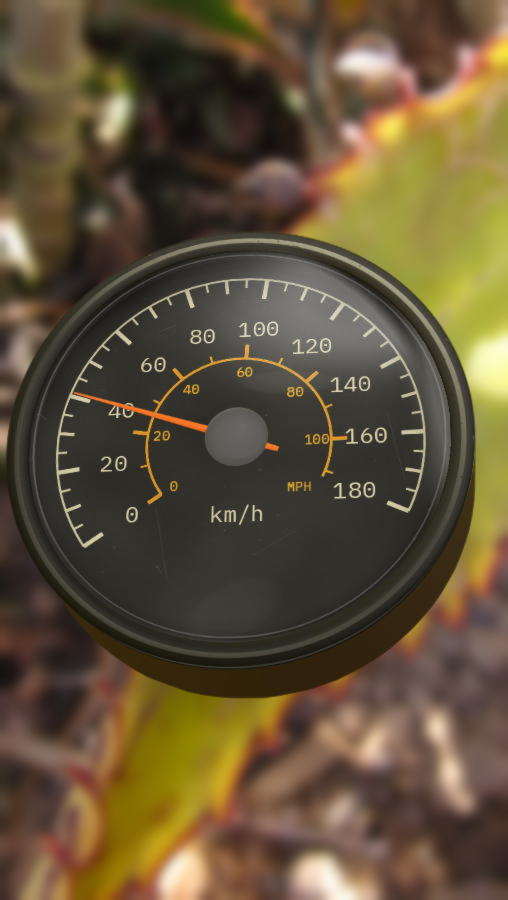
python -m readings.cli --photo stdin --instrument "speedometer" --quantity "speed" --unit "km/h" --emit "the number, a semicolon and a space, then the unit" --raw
40; km/h
